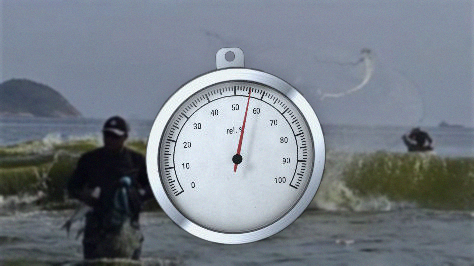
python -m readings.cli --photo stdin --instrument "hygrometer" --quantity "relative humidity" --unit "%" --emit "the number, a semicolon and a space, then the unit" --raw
55; %
